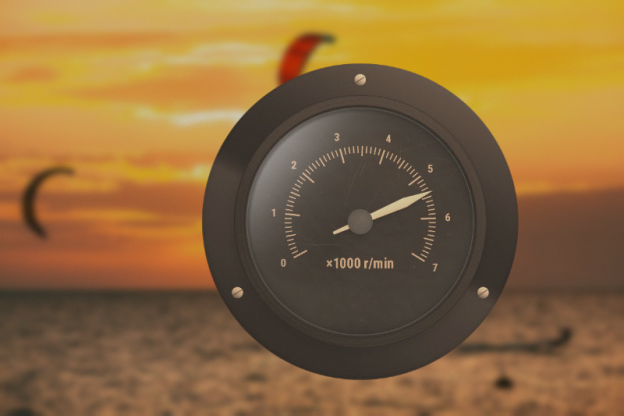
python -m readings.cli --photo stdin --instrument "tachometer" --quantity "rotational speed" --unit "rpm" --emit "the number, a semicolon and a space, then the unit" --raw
5400; rpm
